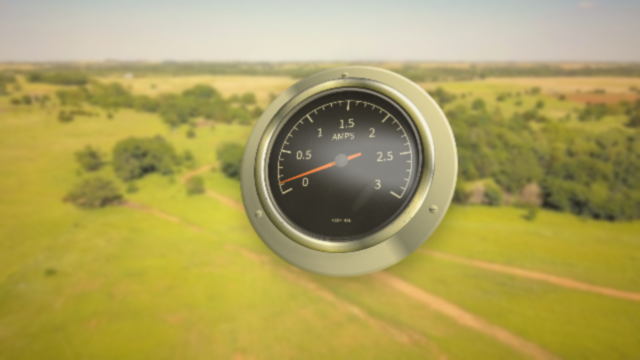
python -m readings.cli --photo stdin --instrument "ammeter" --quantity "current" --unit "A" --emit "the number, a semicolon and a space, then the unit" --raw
0.1; A
